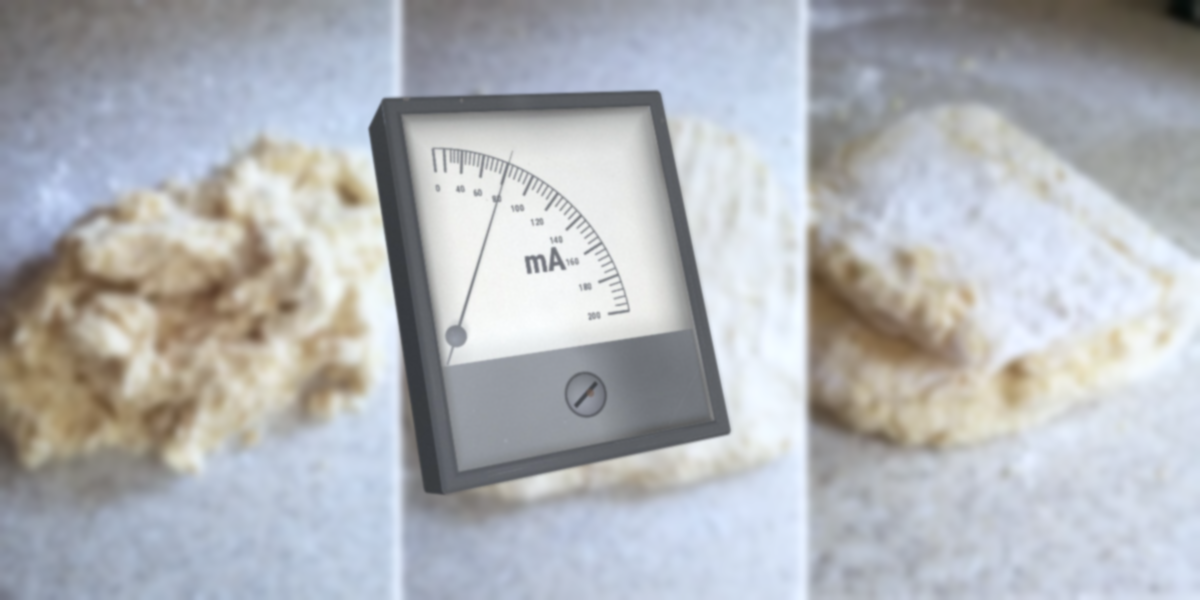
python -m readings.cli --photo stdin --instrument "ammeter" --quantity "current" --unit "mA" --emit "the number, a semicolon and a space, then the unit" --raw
80; mA
